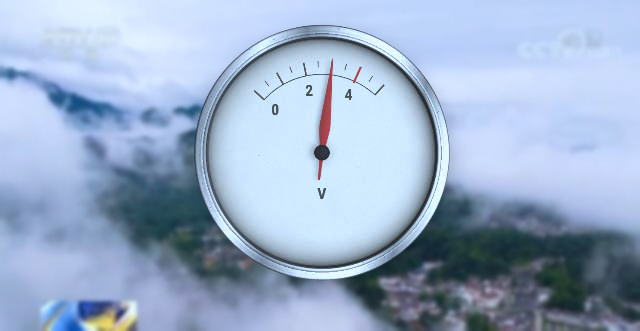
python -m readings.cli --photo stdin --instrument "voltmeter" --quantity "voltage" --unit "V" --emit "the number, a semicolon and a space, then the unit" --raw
3; V
